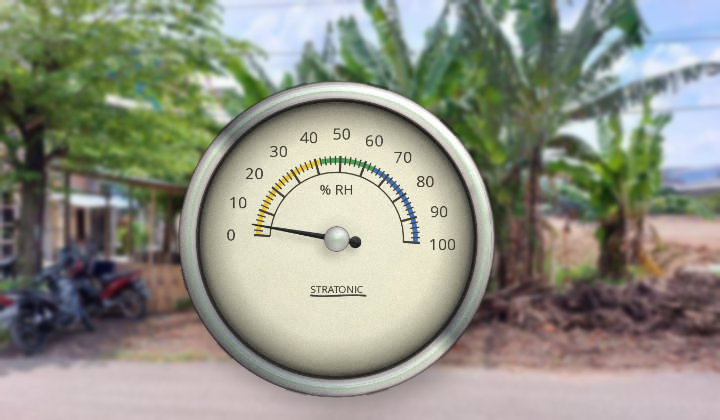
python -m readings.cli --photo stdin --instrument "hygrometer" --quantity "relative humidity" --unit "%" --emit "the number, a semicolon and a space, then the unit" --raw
4; %
